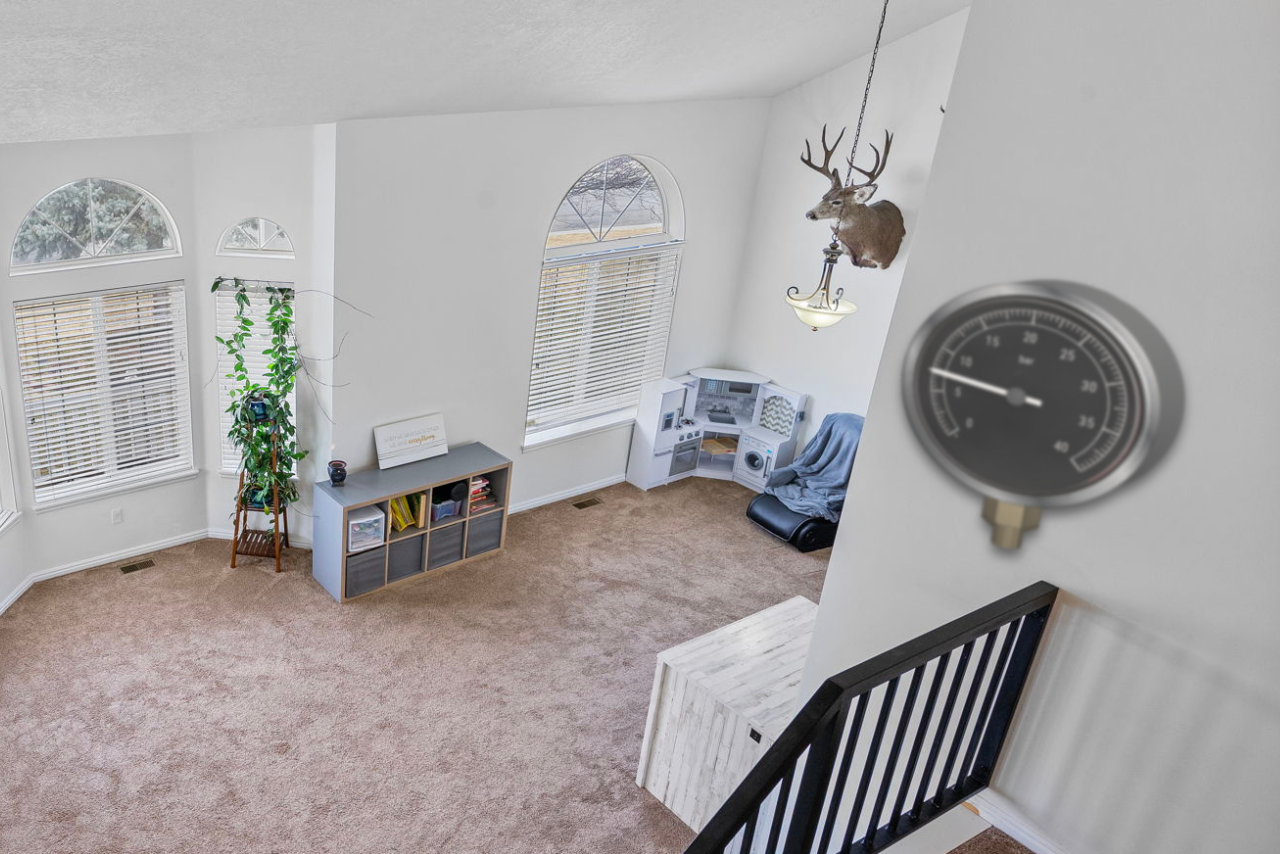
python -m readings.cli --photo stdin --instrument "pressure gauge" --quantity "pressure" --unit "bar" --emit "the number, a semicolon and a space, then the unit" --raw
7.5; bar
